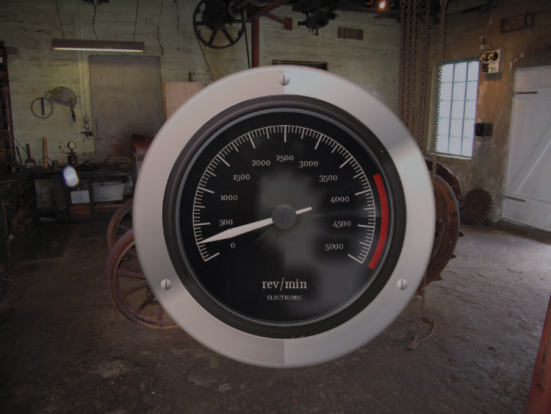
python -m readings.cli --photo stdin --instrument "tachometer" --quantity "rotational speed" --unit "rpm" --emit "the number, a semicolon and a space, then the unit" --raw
250; rpm
